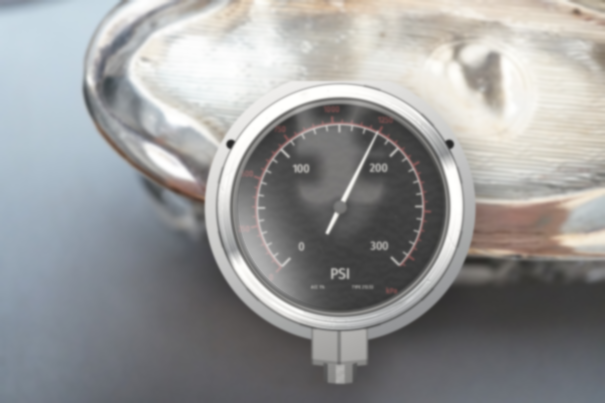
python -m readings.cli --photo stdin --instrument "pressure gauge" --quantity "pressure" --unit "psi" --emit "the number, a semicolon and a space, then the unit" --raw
180; psi
